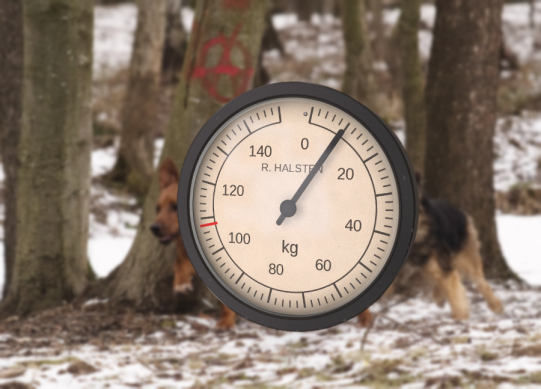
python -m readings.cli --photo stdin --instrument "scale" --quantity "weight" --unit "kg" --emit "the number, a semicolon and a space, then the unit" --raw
10; kg
